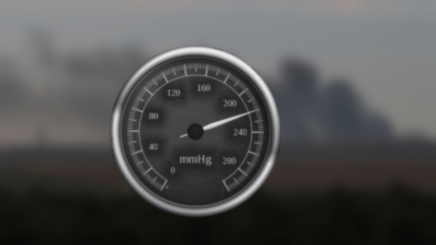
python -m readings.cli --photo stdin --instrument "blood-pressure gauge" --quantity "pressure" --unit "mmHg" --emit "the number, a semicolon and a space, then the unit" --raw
220; mmHg
